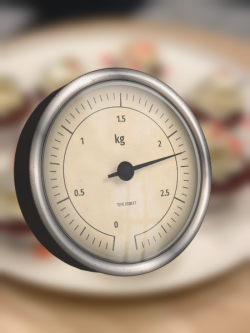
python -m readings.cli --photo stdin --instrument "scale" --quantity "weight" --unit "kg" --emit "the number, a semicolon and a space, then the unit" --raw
2.15; kg
